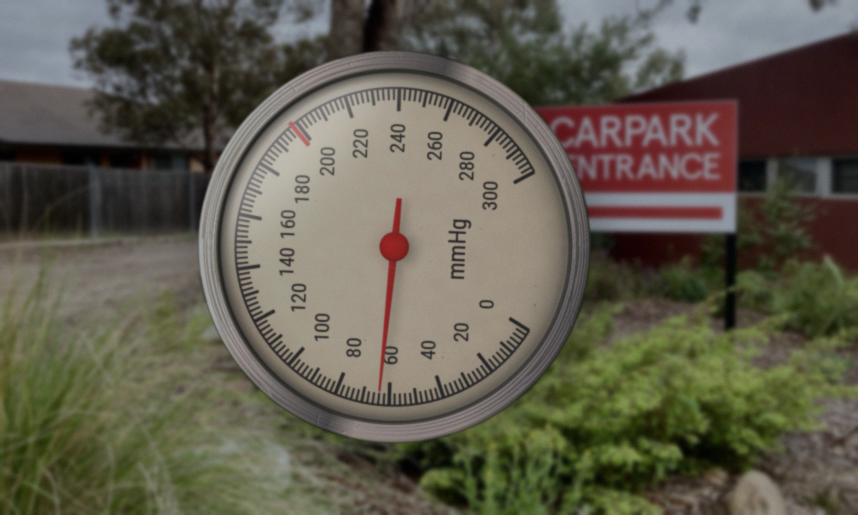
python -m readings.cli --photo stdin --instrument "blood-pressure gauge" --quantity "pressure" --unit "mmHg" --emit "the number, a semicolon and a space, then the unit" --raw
64; mmHg
